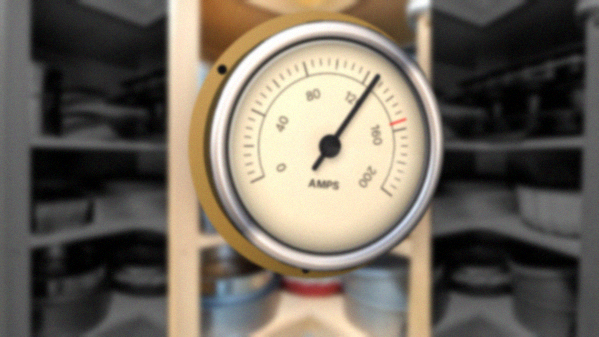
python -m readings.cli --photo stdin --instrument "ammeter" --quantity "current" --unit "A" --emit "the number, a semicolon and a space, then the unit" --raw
125; A
